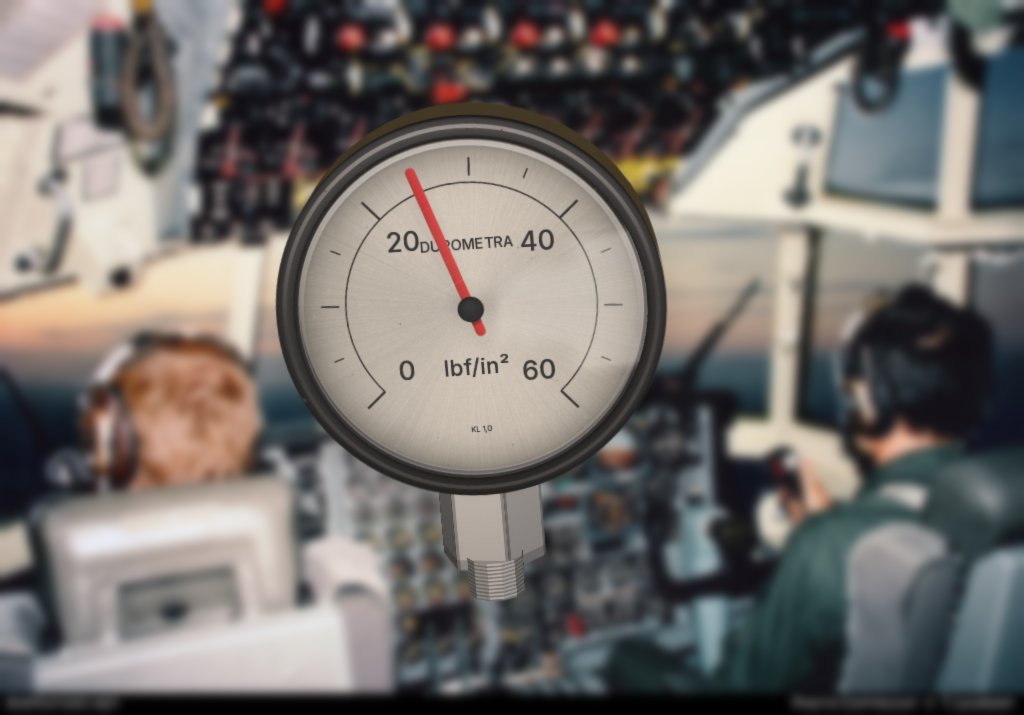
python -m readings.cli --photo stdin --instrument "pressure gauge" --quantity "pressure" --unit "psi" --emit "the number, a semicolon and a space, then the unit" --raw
25; psi
